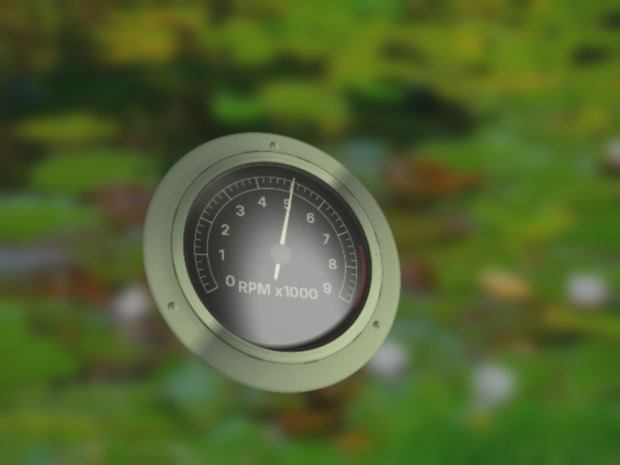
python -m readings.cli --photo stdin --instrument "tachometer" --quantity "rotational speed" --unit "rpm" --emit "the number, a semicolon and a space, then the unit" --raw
5000; rpm
